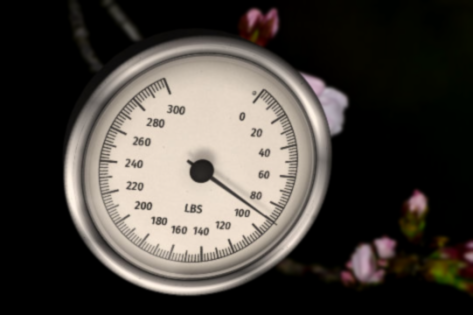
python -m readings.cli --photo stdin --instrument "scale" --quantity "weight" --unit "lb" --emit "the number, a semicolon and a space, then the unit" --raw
90; lb
